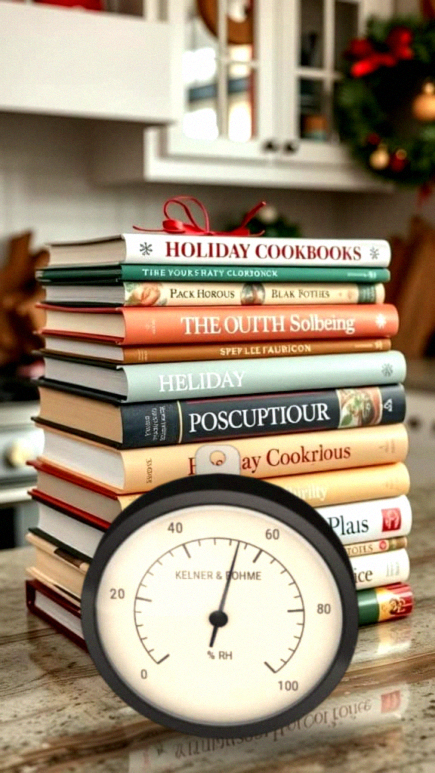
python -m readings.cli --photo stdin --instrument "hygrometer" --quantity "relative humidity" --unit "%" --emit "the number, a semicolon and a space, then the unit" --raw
54; %
